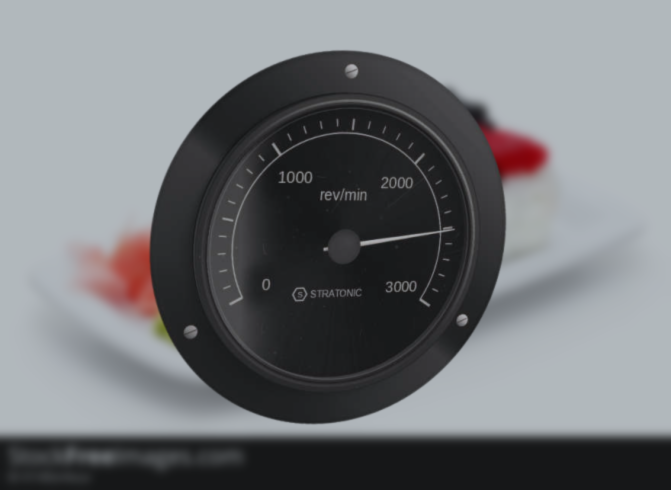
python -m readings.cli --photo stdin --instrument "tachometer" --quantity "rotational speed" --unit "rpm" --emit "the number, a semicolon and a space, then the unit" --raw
2500; rpm
